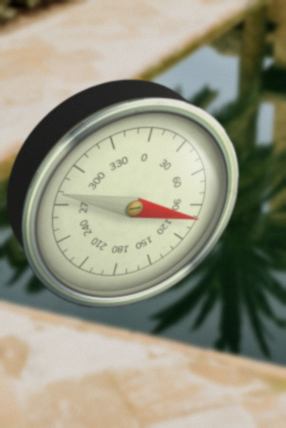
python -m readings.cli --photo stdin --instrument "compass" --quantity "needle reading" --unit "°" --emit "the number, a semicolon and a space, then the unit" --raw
100; °
